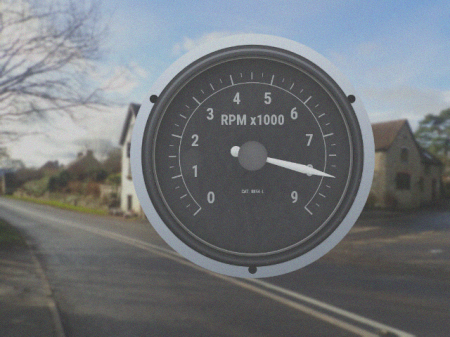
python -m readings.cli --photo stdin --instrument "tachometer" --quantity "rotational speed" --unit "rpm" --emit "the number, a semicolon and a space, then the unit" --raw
8000; rpm
